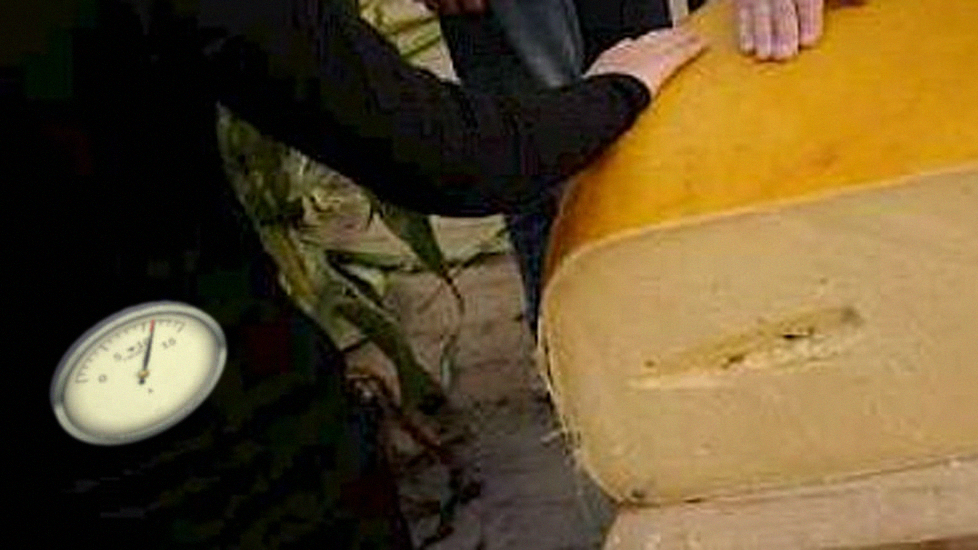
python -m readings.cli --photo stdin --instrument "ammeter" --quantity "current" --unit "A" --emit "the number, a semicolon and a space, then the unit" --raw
11; A
